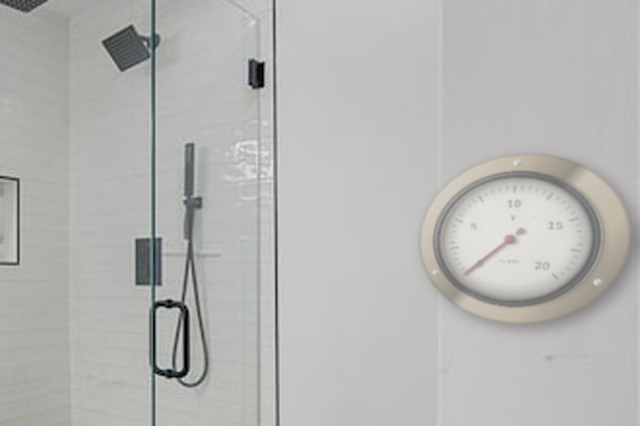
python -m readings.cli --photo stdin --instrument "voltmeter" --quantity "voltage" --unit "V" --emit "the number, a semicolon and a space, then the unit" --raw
0; V
